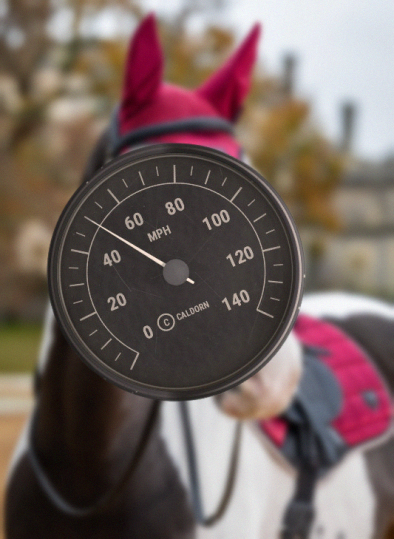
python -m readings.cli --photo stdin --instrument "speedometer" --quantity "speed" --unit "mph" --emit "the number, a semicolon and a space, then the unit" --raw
50; mph
